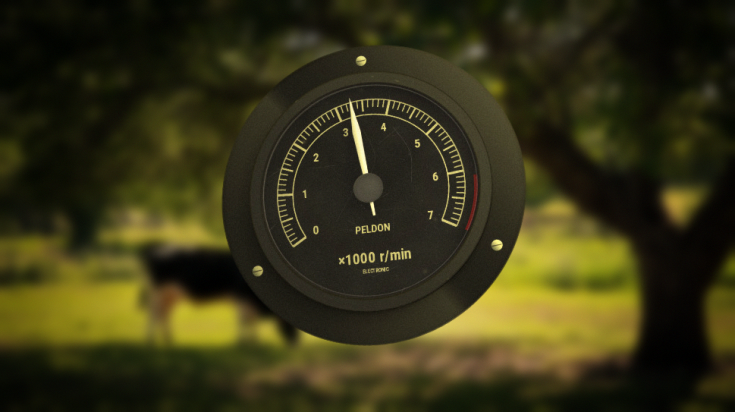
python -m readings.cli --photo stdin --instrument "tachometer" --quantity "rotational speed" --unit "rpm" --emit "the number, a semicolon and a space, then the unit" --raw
3300; rpm
